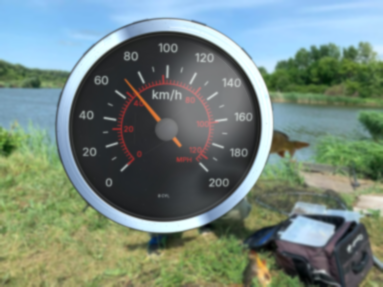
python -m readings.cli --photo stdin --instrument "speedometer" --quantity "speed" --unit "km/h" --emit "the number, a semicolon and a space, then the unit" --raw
70; km/h
